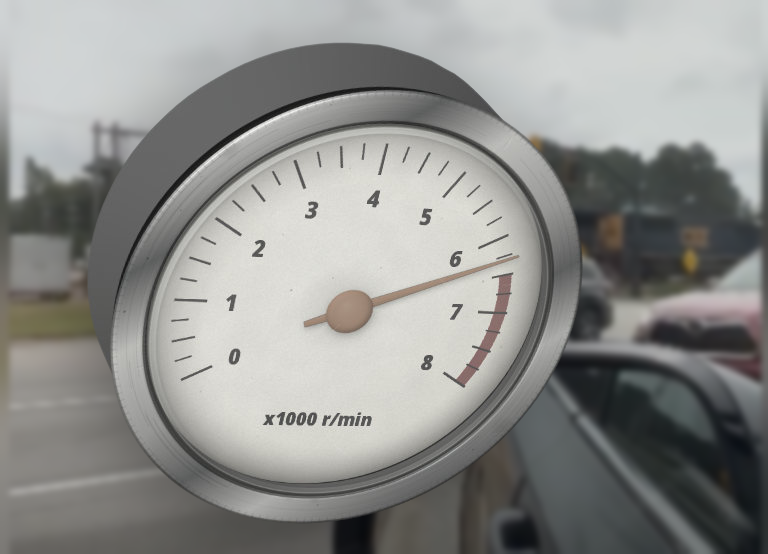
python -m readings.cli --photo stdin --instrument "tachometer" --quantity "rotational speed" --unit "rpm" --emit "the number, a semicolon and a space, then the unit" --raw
6250; rpm
